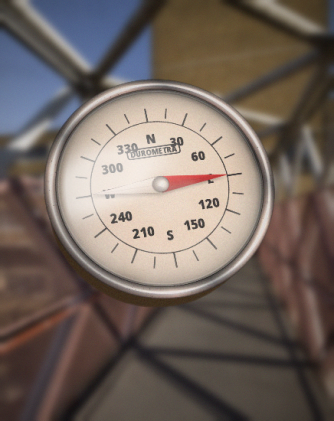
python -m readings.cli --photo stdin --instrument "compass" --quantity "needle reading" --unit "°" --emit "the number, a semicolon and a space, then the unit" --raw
90; °
